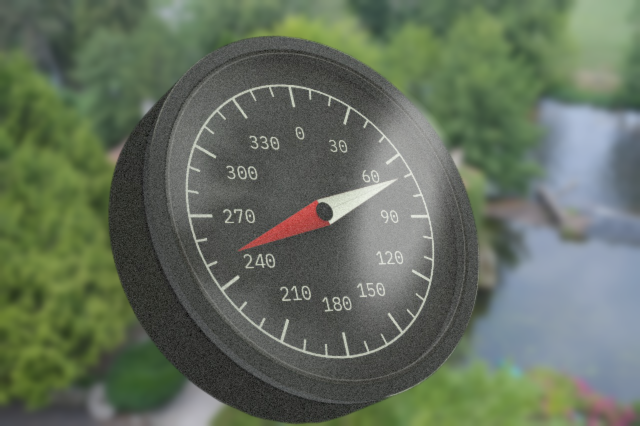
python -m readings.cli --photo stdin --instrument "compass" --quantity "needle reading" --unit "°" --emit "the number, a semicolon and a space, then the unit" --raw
250; °
